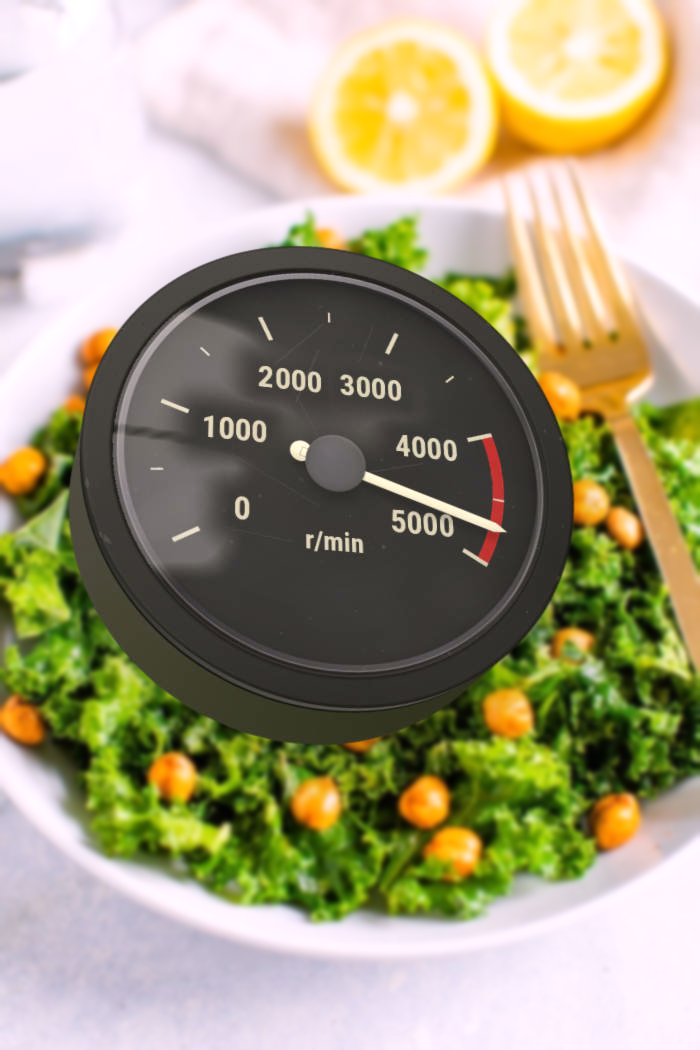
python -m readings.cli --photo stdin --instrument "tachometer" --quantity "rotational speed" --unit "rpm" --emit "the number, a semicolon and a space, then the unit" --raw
4750; rpm
